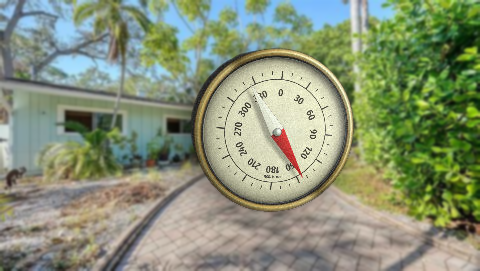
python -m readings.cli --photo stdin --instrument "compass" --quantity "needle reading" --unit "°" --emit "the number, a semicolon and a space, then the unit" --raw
145; °
